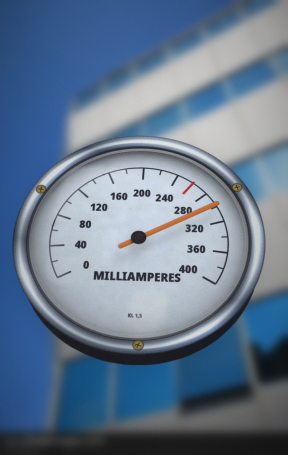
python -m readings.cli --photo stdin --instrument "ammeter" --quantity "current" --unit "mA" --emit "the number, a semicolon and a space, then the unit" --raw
300; mA
